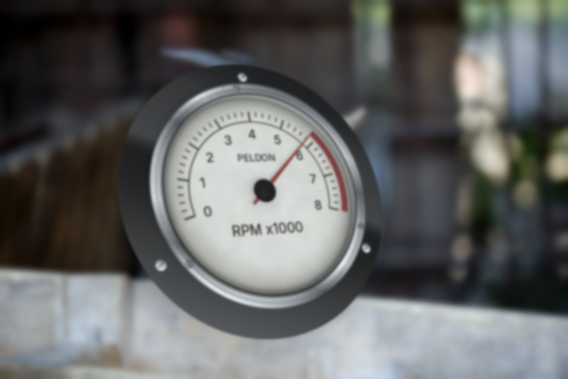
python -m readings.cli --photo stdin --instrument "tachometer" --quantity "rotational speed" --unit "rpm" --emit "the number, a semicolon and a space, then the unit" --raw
5800; rpm
